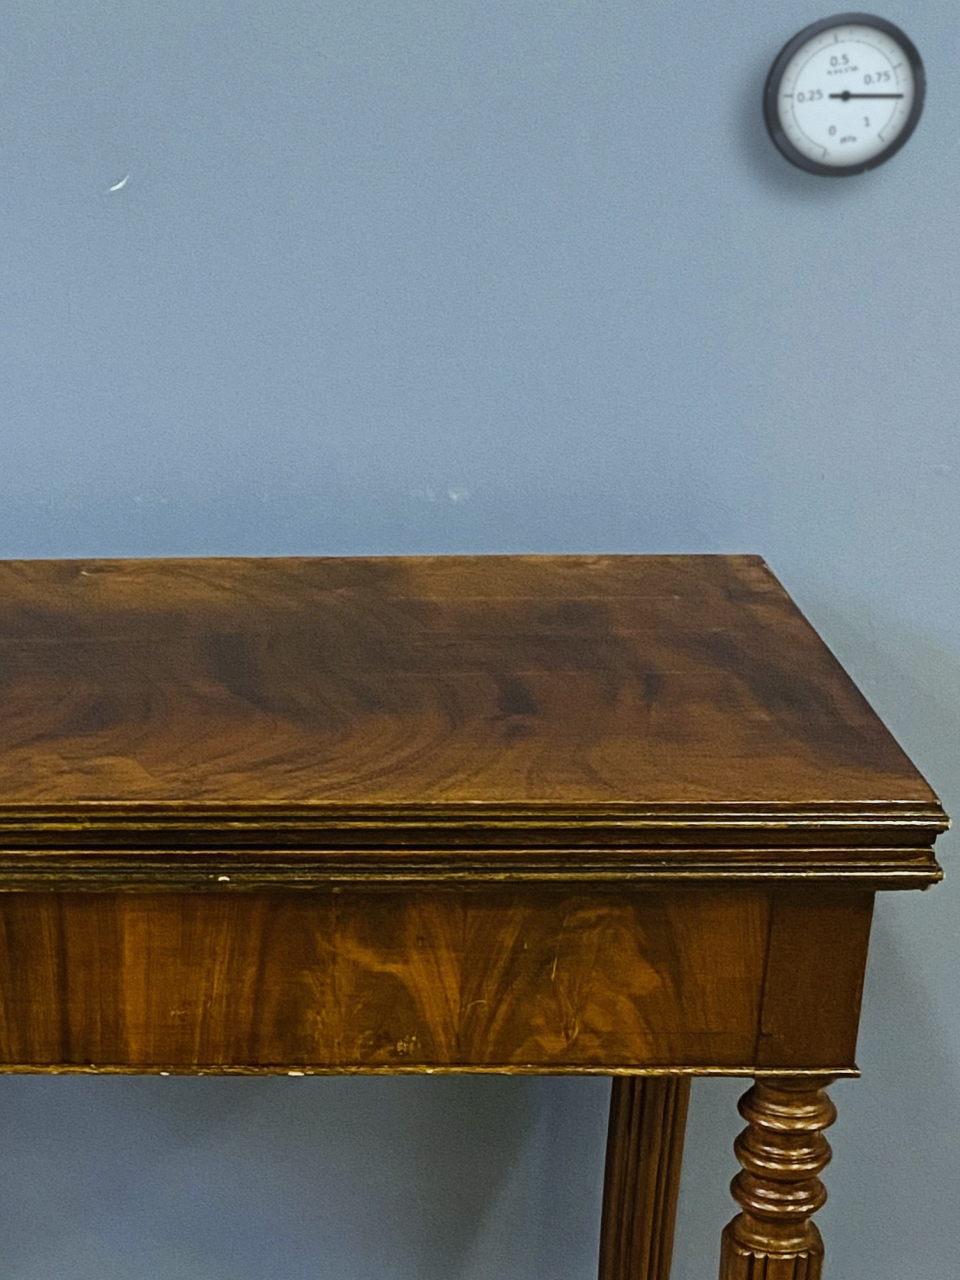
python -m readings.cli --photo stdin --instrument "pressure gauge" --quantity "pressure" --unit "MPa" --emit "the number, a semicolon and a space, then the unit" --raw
0.85; MPa
